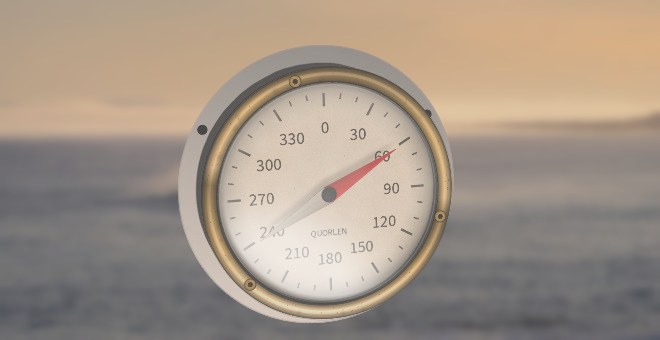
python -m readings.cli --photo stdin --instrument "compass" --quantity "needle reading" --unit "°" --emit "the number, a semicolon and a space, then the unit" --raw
60; °
